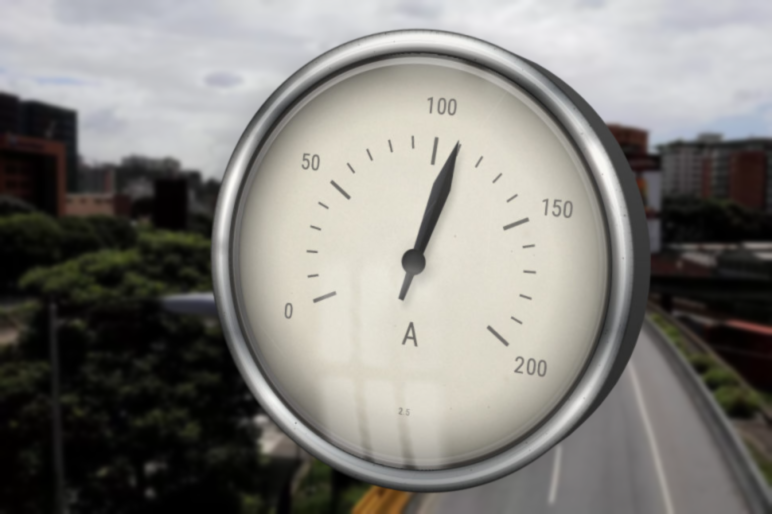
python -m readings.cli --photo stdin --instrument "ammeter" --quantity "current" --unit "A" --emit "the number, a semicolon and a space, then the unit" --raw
110; A
